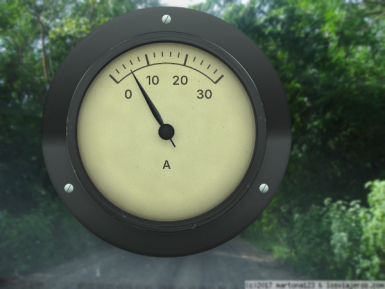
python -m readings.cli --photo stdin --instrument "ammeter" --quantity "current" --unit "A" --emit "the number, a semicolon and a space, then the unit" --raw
5; A
